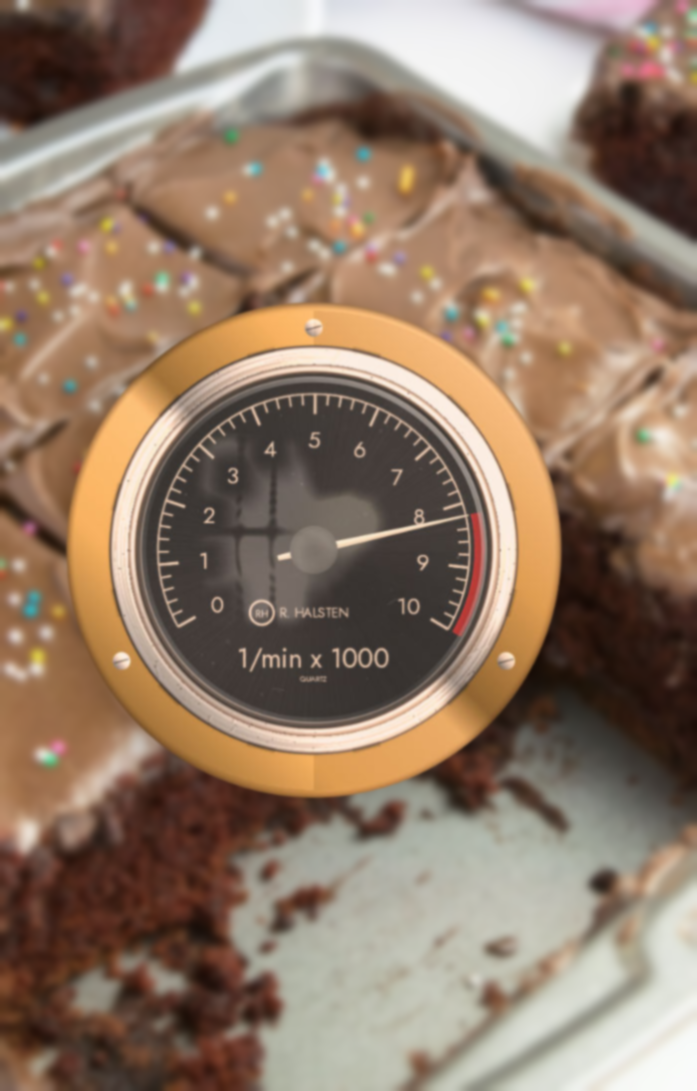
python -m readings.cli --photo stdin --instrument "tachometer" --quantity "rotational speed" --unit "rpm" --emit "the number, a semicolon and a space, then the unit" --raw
8200; rpm
